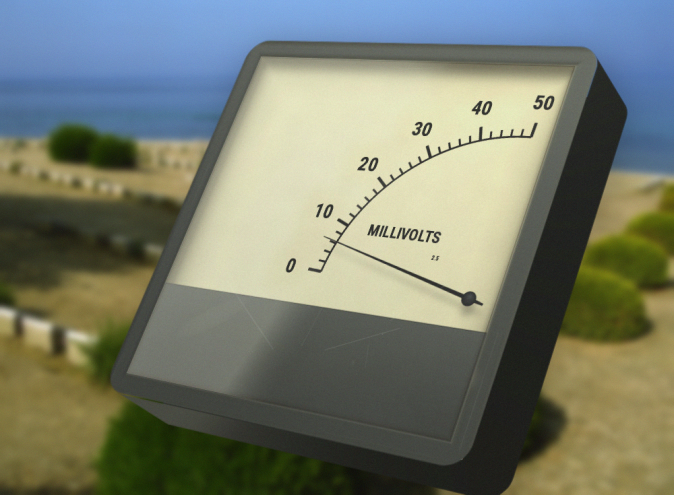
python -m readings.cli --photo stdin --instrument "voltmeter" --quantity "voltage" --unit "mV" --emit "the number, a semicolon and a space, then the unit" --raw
6; mV
